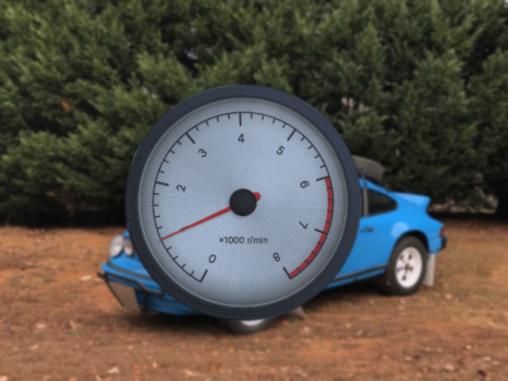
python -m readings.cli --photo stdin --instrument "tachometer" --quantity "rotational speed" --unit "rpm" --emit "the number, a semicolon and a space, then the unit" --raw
1000; rpm
